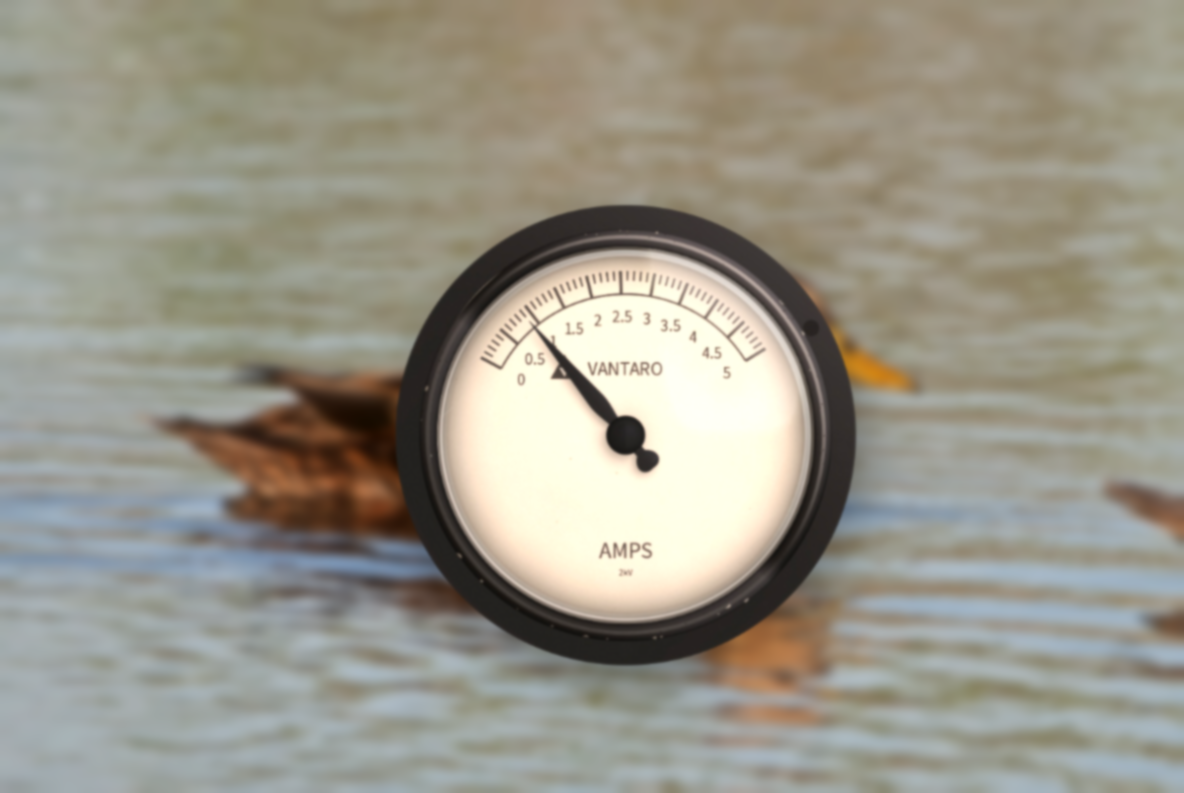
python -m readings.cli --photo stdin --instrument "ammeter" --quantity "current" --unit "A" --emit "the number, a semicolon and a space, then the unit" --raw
0.9; A
